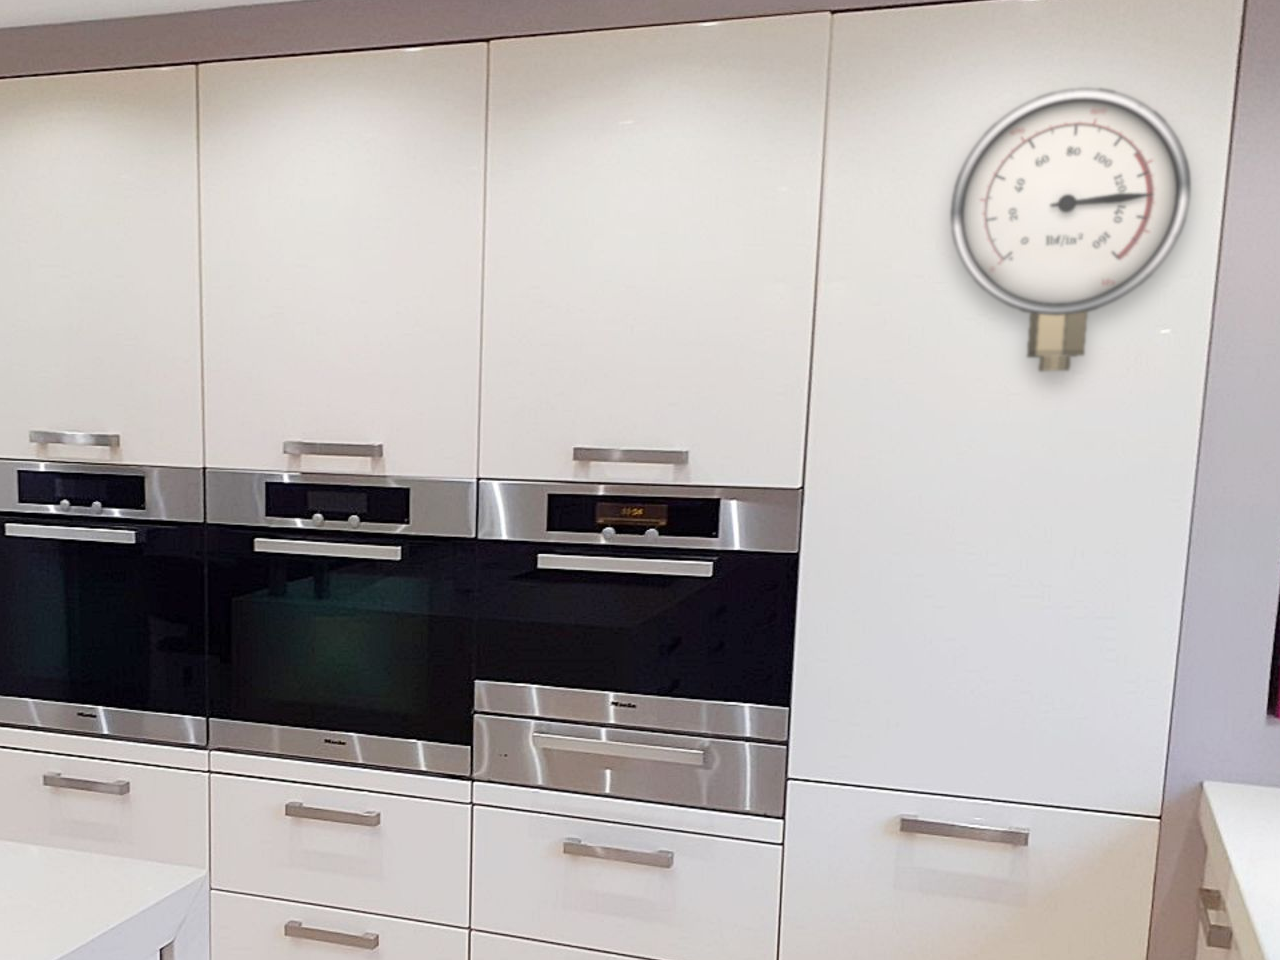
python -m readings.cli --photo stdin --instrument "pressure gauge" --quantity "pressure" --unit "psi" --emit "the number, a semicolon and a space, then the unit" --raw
130; psi
